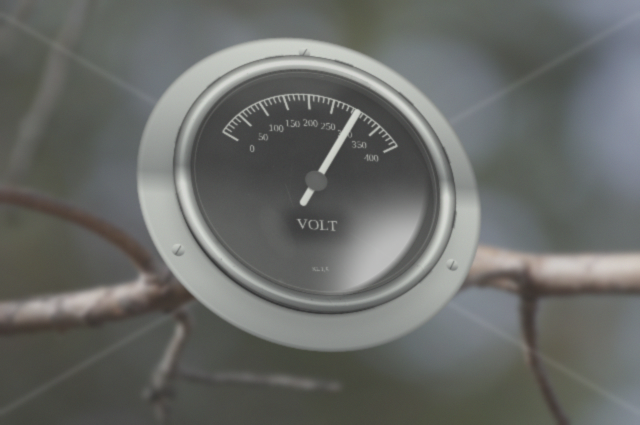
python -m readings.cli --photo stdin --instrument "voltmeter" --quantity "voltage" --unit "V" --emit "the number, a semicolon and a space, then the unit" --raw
300; V
